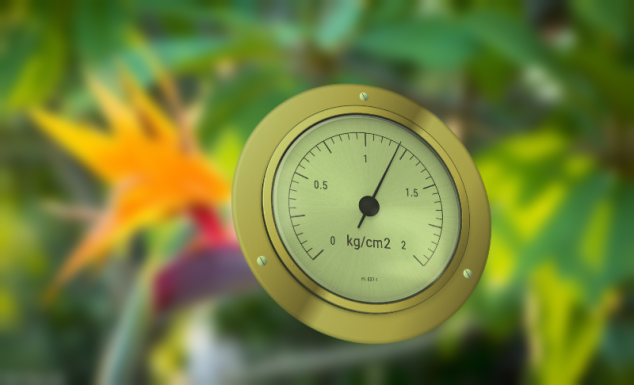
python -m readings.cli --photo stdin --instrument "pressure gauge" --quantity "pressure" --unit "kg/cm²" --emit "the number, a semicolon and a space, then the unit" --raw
1.2; kg/cm²
